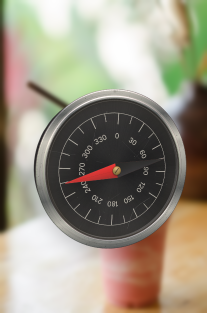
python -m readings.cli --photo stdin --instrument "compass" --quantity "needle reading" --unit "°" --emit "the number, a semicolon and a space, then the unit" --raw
255; °
